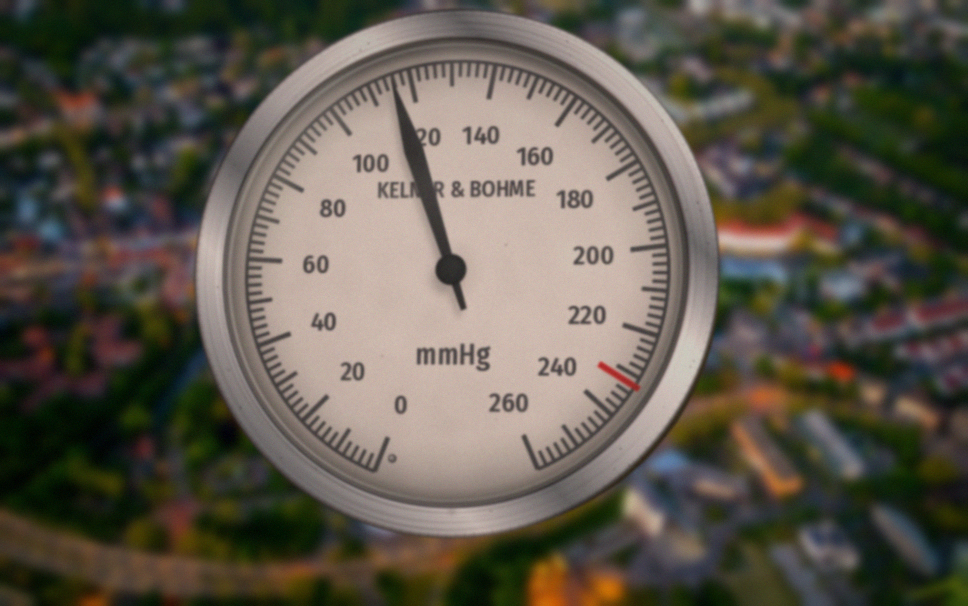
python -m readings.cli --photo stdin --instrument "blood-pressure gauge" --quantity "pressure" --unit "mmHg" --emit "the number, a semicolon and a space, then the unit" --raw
116; mmHg
